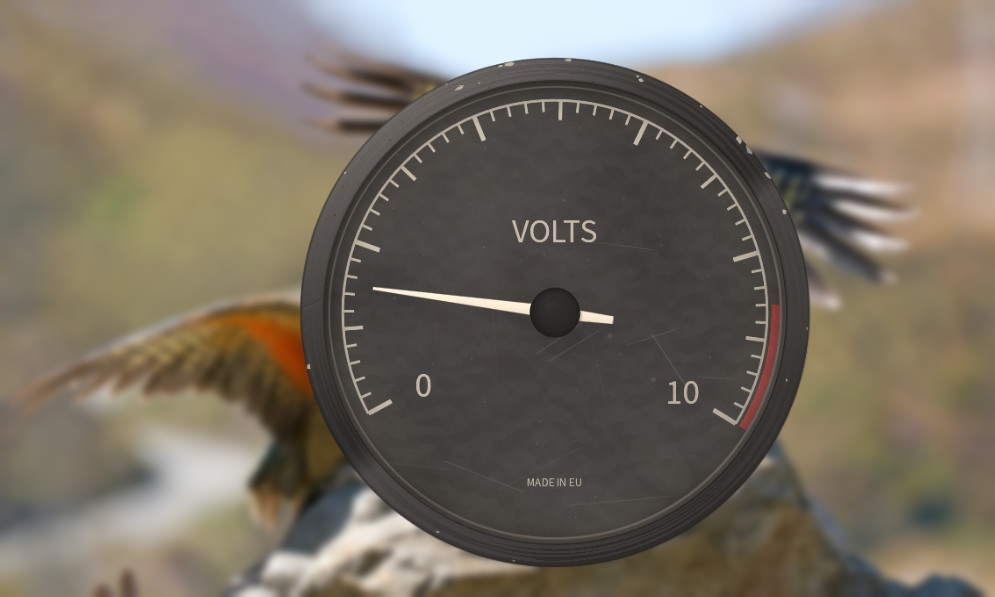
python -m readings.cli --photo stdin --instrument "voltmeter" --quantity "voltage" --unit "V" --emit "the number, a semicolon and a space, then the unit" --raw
1.5; V
